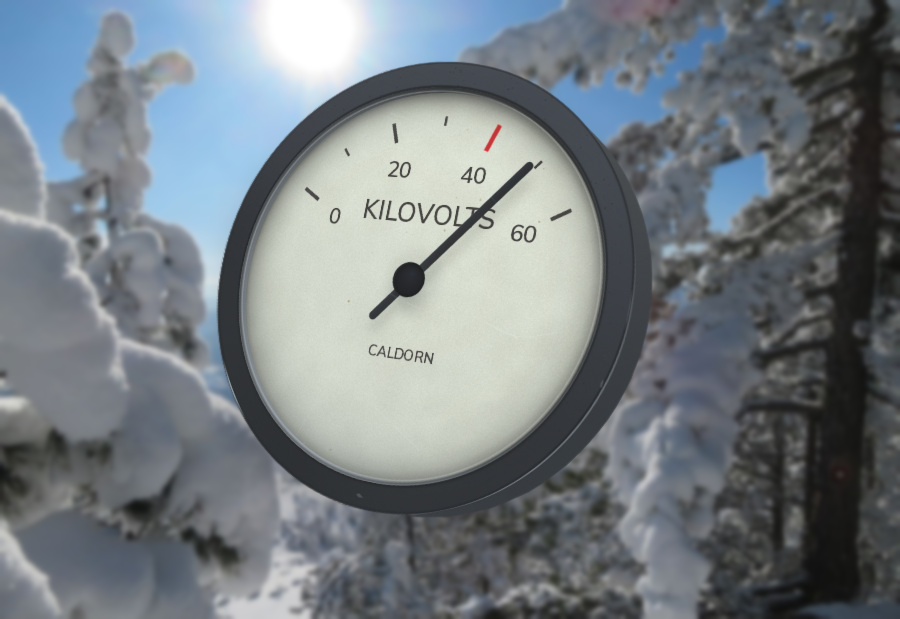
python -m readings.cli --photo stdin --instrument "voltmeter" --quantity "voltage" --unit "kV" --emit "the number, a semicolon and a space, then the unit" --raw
50; kV
